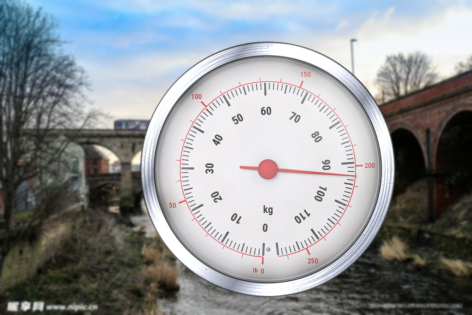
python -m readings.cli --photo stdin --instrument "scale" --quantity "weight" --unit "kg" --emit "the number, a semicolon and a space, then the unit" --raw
93; kg
